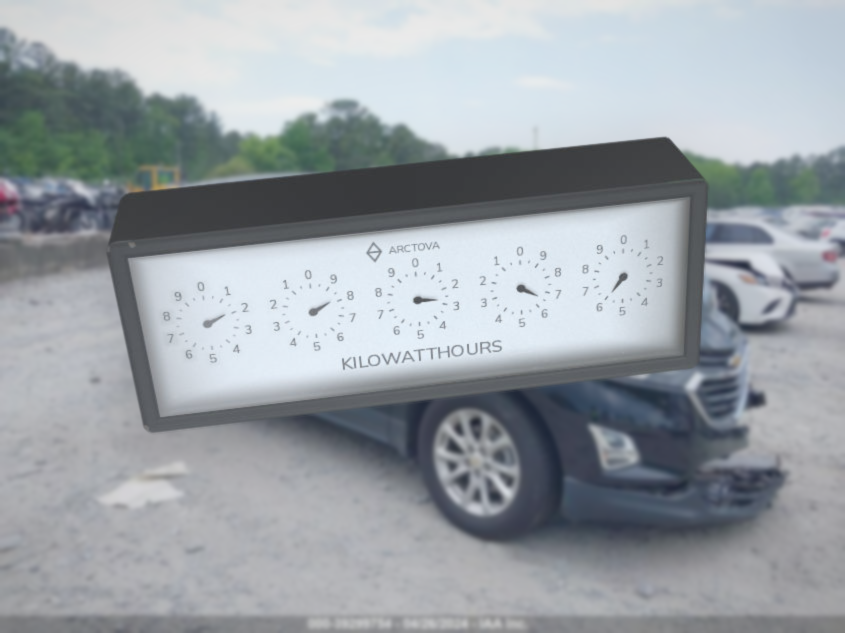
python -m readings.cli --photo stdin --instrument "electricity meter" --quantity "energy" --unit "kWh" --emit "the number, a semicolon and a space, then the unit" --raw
18266; kWh
